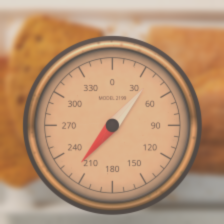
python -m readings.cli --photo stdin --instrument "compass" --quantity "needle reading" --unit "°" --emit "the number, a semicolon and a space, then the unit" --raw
220; °
